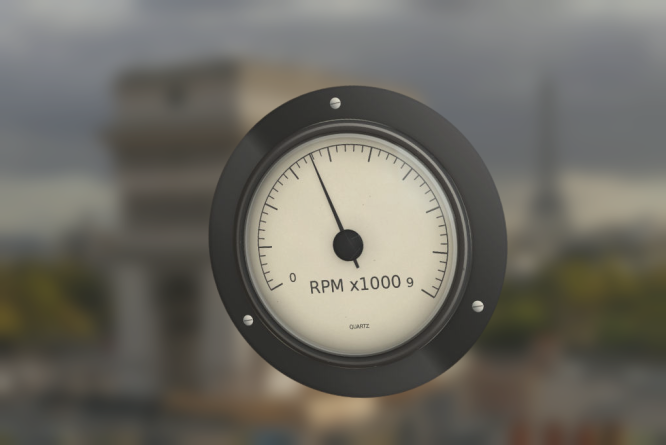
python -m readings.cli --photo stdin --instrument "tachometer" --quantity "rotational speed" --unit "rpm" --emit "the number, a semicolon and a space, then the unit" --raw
3600; rpm
